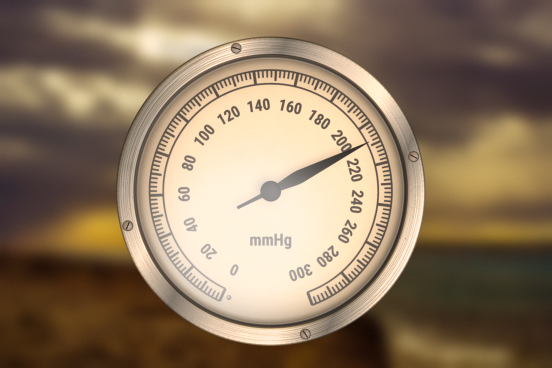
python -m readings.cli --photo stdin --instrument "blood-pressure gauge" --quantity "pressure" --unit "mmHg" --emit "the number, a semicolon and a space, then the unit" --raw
208; mmHg
